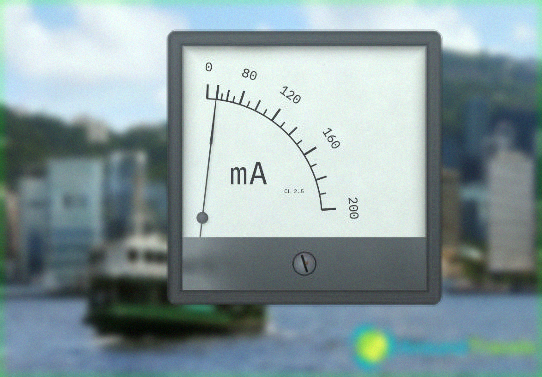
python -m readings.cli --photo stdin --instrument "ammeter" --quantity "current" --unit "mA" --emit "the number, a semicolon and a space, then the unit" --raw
40; mA
